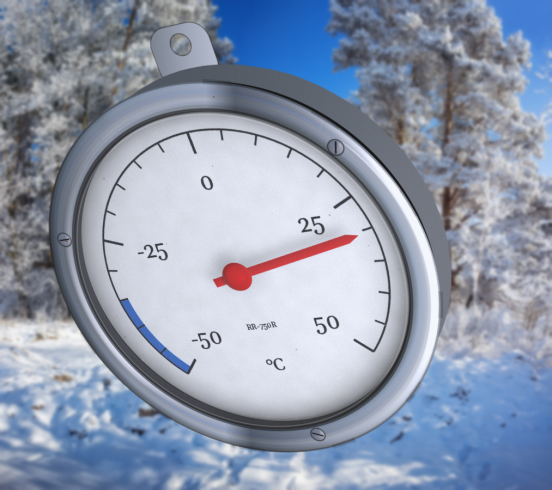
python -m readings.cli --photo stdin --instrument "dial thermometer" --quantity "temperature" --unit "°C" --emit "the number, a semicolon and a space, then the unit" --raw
30; °C
